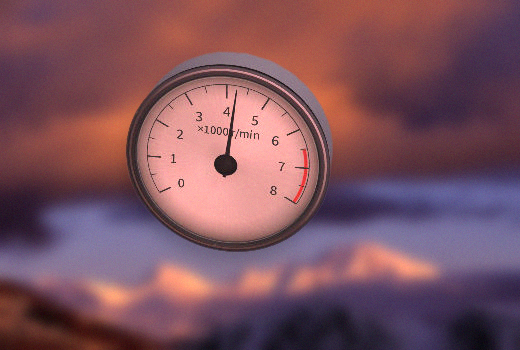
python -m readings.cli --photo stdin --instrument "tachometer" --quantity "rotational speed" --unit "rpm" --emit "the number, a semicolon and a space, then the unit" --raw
4250; rpm
